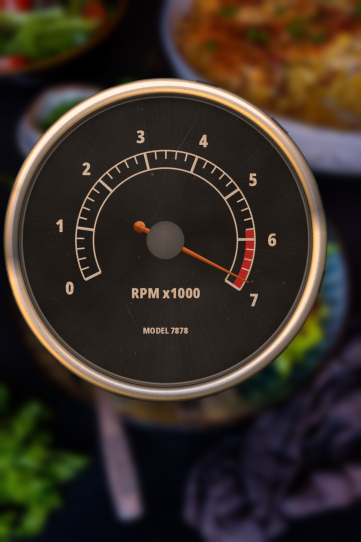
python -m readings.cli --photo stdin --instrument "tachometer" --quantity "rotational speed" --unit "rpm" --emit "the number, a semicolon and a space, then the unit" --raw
6800; rpm
